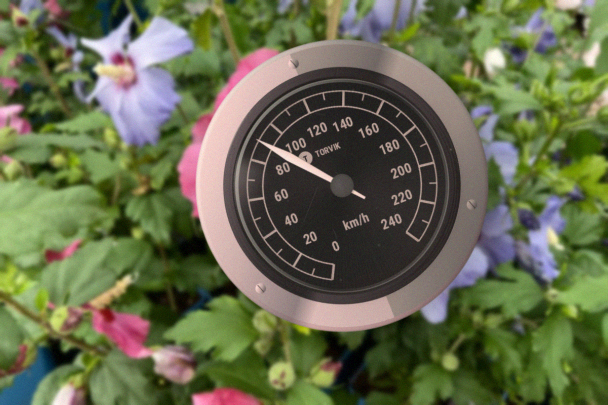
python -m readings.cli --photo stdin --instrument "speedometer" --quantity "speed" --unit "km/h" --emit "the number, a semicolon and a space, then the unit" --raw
90; km/h
